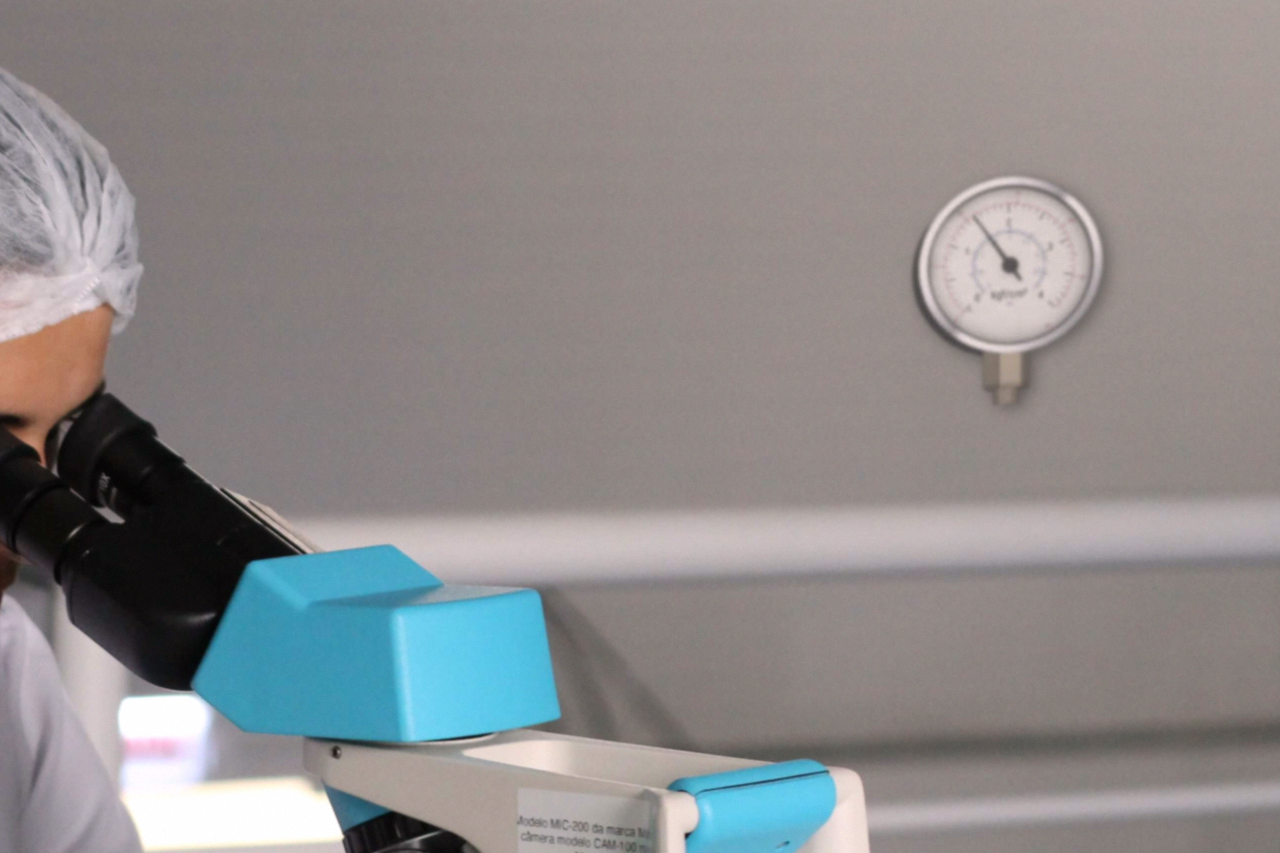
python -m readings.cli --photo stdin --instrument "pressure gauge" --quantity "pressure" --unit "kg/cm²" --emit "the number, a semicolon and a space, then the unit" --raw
1.5; kg/cm²
